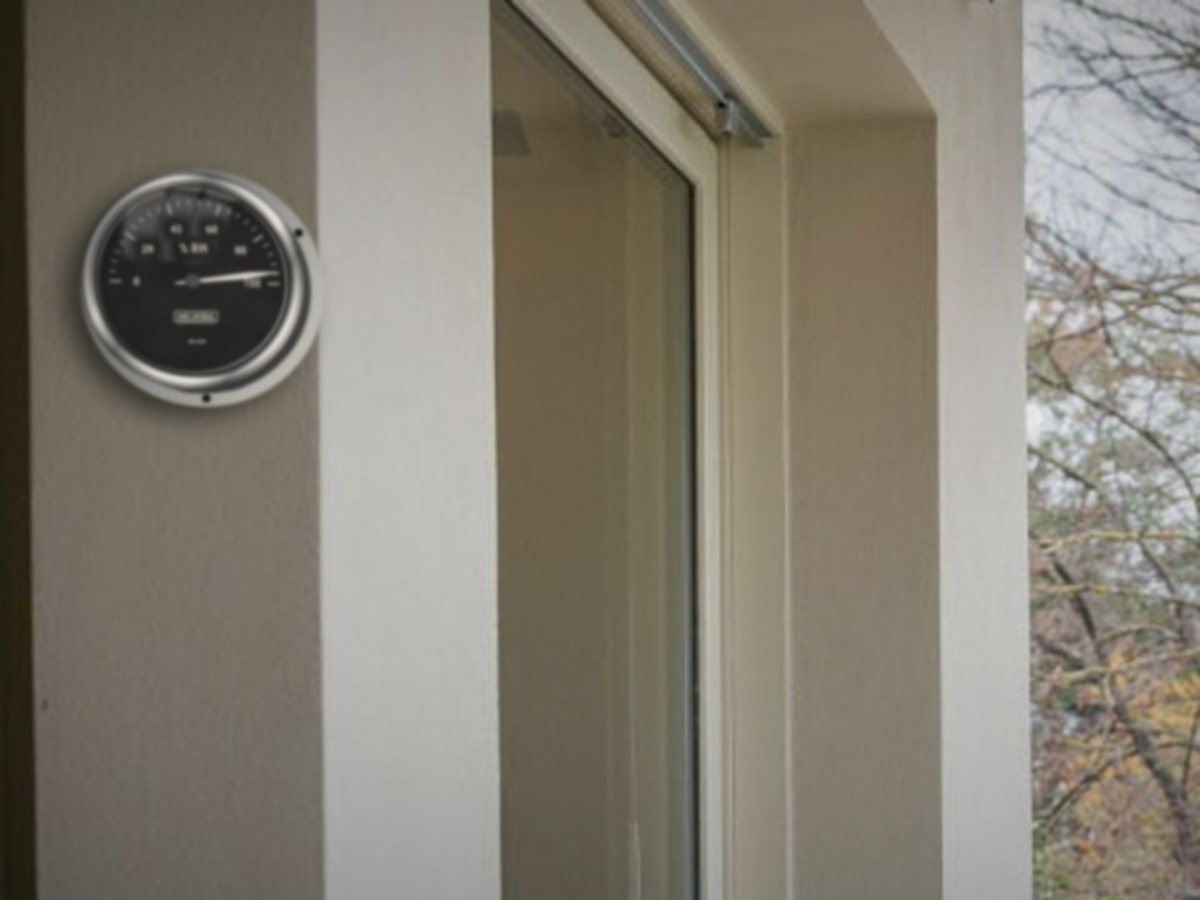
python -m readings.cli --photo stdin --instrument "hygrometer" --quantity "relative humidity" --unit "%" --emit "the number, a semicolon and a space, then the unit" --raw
96; %
